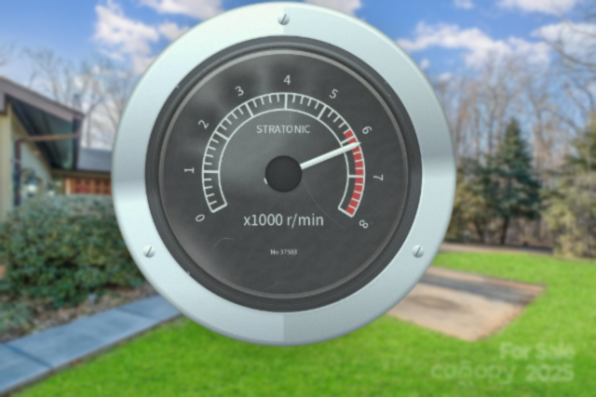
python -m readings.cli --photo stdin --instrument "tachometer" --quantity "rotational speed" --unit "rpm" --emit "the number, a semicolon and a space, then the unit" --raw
6200; rpm
